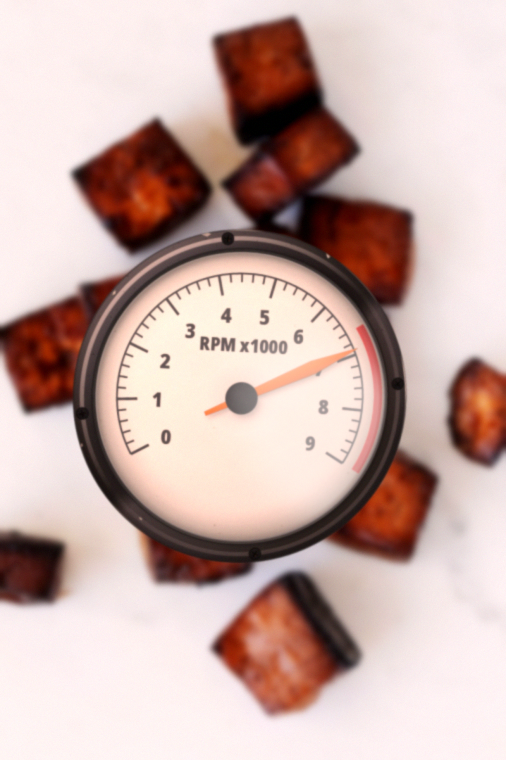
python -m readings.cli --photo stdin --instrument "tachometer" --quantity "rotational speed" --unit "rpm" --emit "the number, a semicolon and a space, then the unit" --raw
6900; rpm
